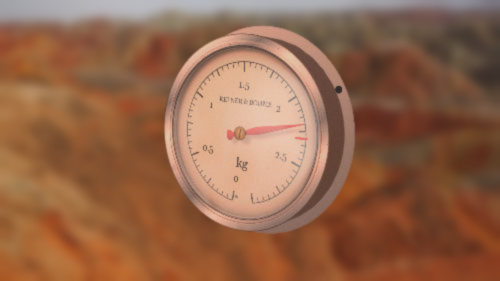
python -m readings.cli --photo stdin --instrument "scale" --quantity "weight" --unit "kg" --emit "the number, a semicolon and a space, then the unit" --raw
2.2; kg
